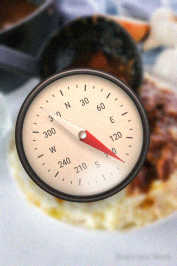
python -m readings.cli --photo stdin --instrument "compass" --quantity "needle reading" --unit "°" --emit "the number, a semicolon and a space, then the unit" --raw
150; °
